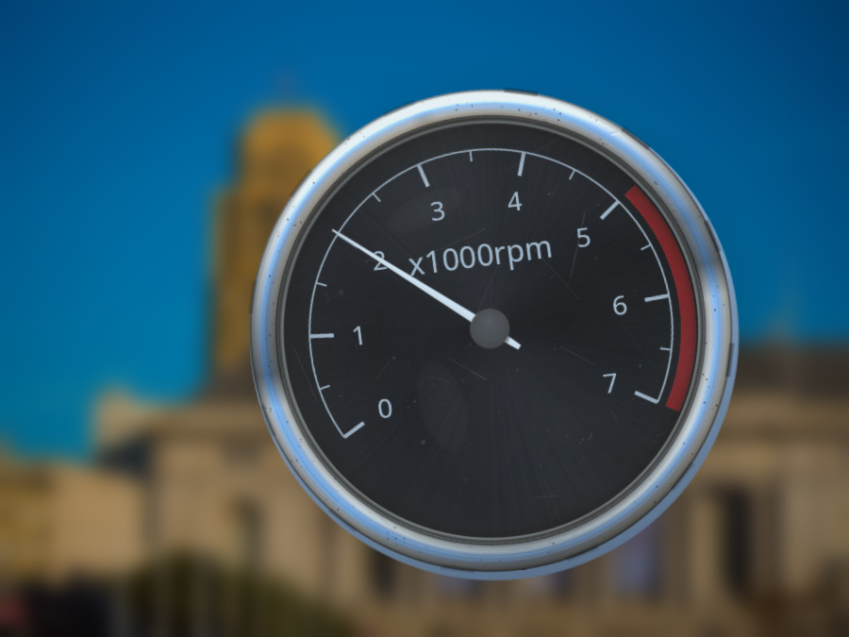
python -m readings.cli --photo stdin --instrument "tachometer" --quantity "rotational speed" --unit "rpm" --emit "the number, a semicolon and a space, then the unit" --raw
2000; rpm
